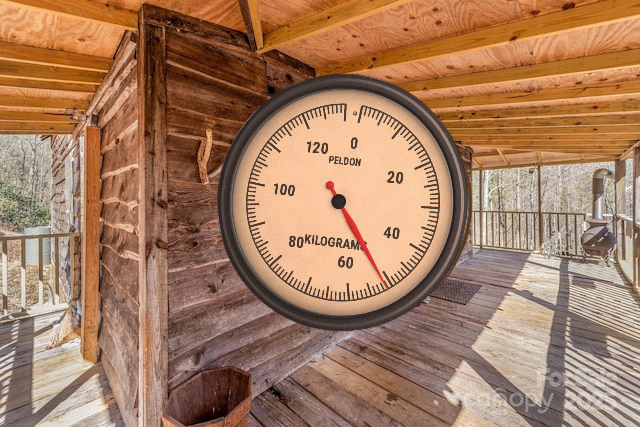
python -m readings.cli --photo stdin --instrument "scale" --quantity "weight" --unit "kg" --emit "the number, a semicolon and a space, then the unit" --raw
51; kg
